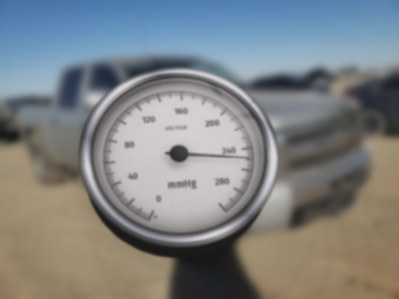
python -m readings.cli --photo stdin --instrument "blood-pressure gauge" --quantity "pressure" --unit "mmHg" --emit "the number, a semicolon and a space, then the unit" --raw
250; mmHg
